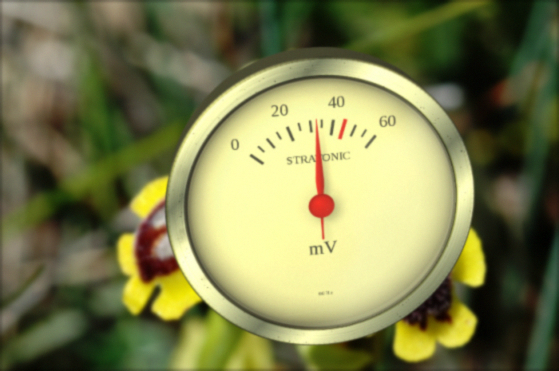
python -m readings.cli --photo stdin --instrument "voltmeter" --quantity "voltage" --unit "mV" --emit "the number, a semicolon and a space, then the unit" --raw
32.5; mV
